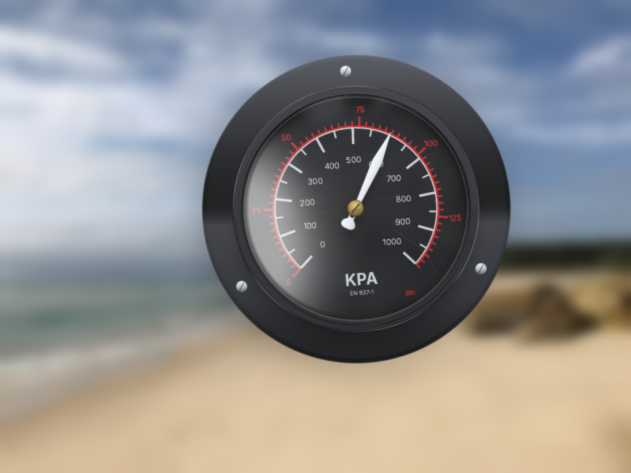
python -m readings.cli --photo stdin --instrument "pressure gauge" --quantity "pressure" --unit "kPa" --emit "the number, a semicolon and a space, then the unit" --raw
600; kPa
